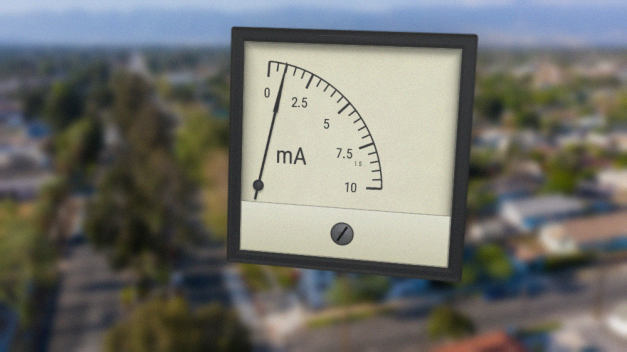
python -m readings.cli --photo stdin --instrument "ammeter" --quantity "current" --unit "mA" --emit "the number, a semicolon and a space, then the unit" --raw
1; mA
